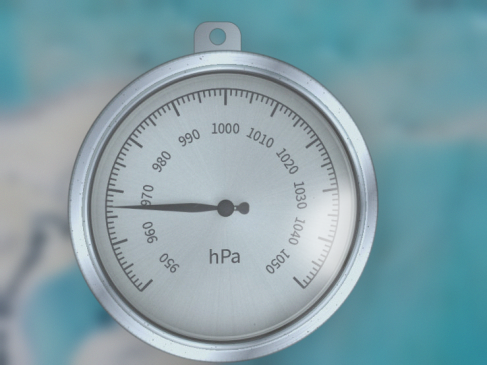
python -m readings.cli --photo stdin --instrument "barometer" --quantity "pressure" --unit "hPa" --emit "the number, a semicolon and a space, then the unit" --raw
967; hPa
